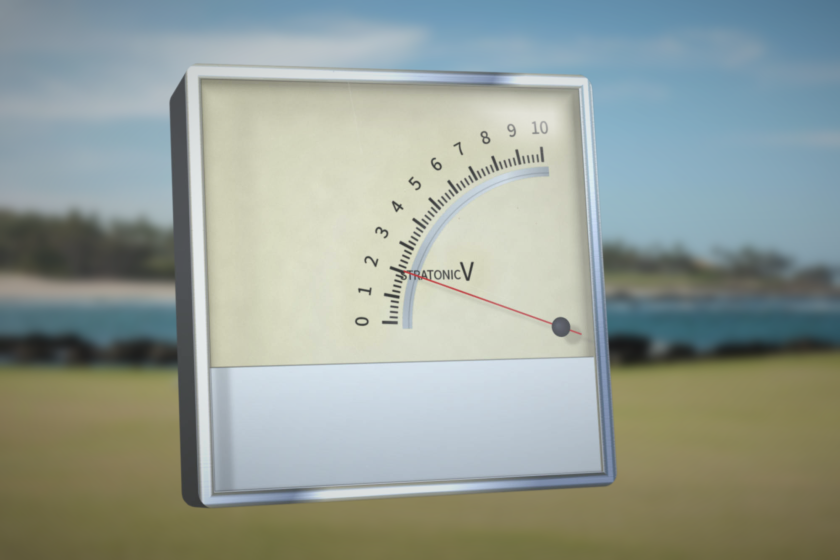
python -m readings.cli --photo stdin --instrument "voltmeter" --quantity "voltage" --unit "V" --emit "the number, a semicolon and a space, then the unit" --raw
2; V
